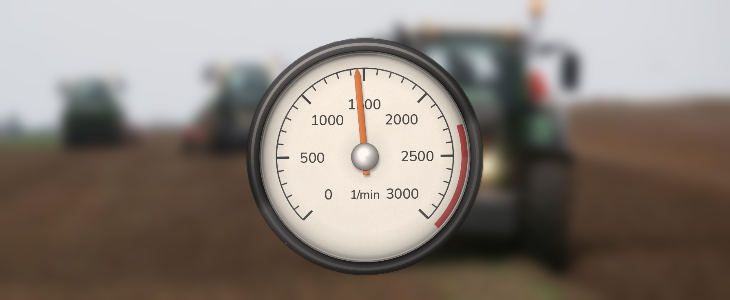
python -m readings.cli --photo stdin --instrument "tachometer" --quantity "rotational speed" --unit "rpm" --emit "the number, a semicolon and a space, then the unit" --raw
1450; rpm
